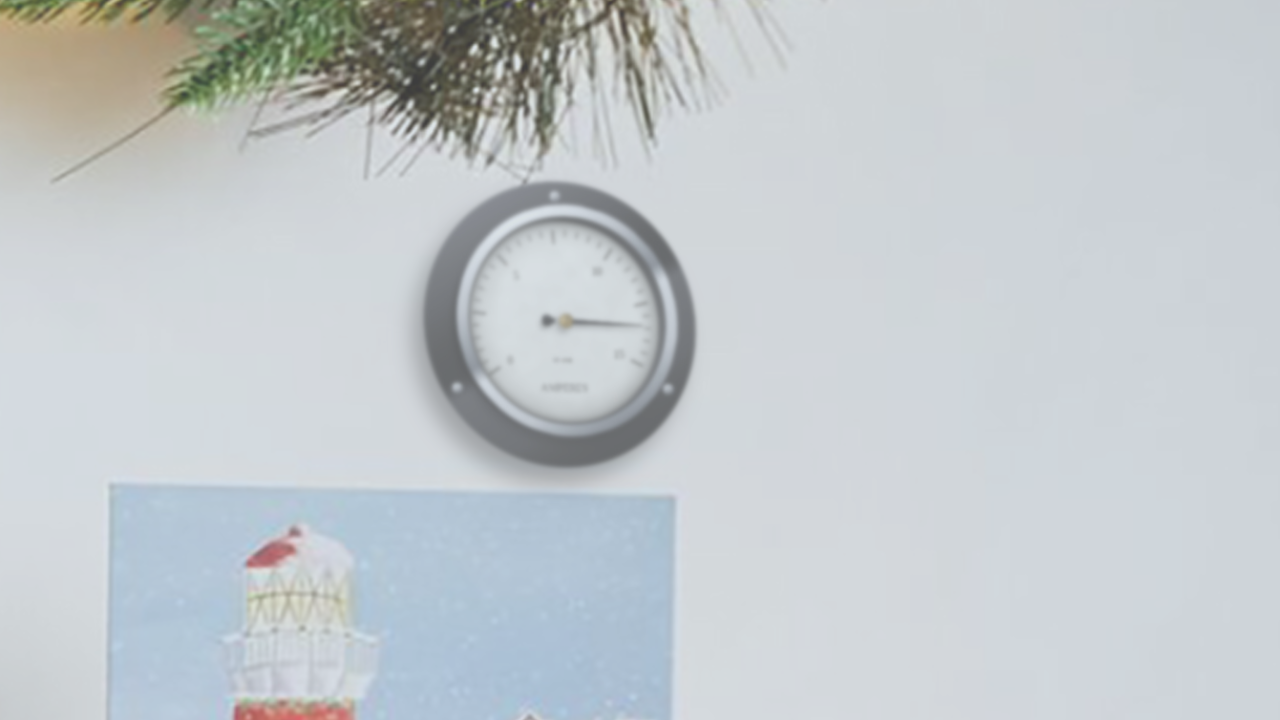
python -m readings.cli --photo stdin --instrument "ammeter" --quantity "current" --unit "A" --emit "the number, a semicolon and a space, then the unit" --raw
13.5; A
